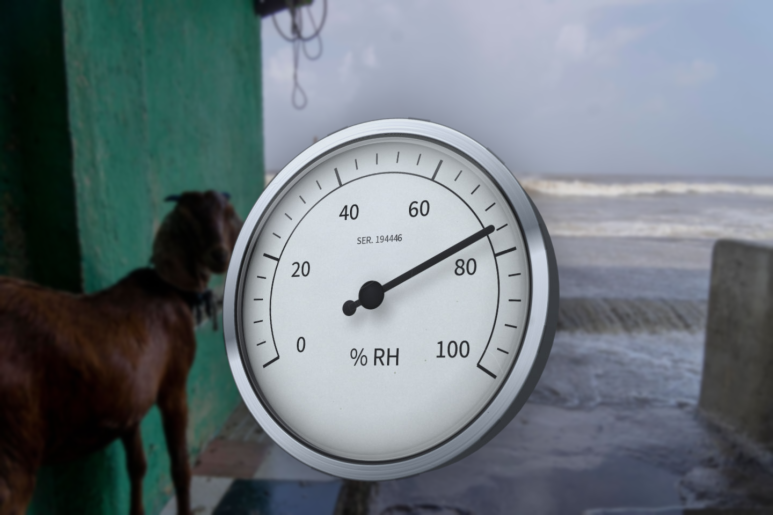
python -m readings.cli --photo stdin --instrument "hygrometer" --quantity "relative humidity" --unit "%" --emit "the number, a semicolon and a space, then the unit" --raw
76; %
